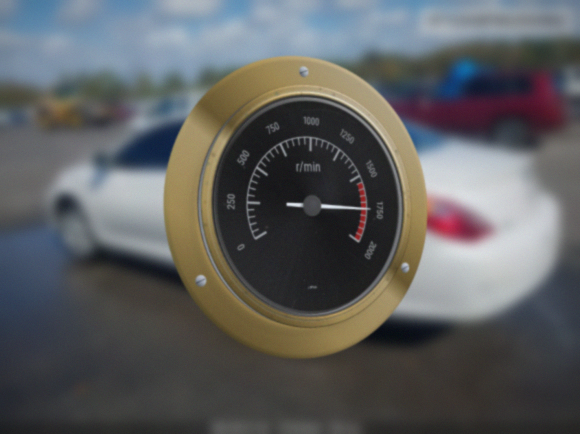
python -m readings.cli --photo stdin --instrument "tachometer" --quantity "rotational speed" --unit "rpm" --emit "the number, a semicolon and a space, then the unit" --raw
1750; rpm
